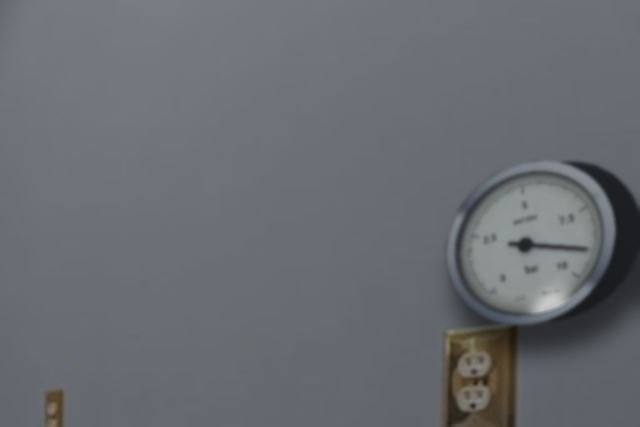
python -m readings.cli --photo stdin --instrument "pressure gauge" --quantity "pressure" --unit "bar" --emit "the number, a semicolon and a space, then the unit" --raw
9; bar
